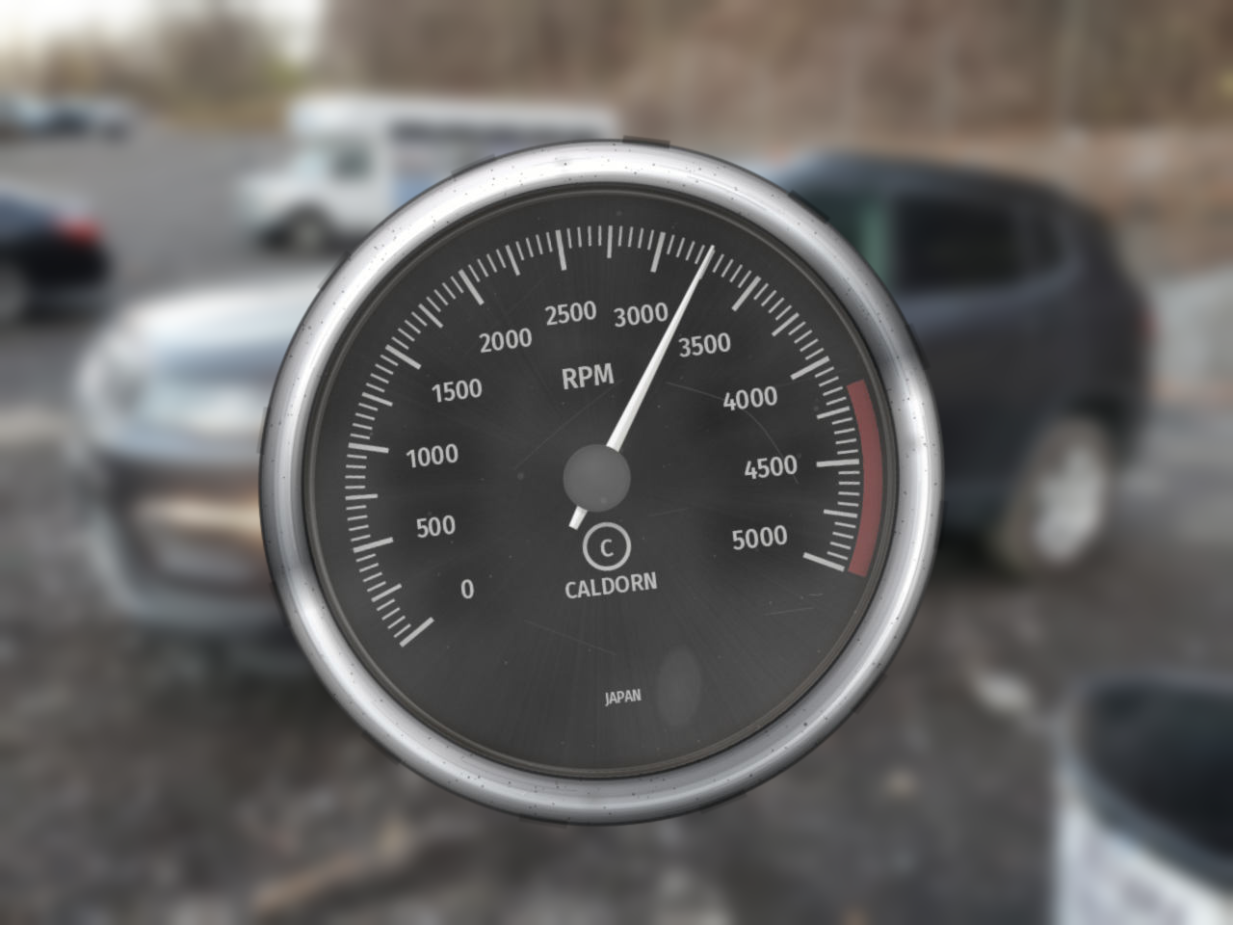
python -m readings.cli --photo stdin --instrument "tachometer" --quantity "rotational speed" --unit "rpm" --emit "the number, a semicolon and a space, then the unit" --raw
3250; rpm
